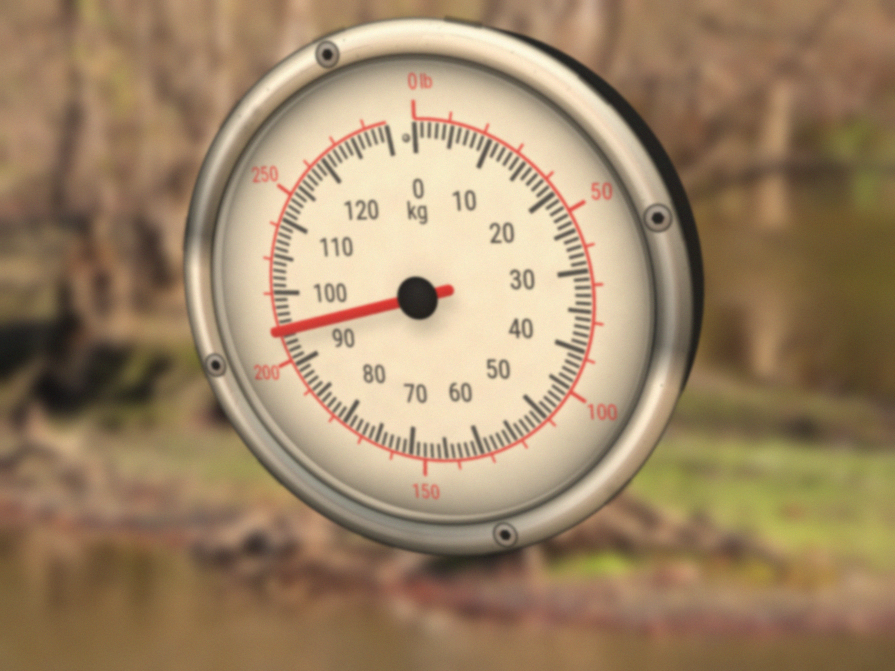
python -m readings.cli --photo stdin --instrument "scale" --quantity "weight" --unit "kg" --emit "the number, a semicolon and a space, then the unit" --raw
95; kg
